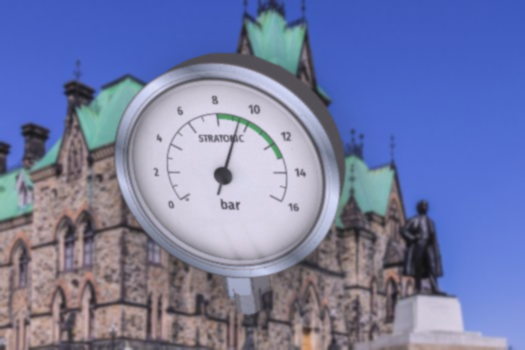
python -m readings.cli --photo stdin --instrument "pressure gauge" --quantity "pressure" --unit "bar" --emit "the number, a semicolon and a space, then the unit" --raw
9.5; bar
